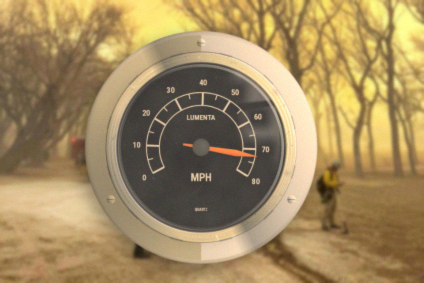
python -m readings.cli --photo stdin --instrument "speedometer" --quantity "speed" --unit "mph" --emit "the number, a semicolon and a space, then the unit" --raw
72.5; mph
